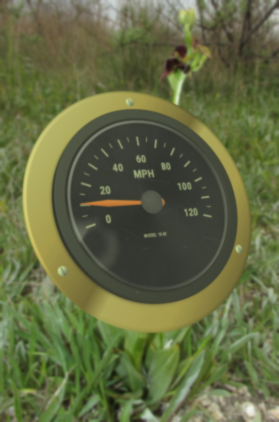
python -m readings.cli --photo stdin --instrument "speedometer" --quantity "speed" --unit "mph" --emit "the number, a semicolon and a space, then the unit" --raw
10; mph
